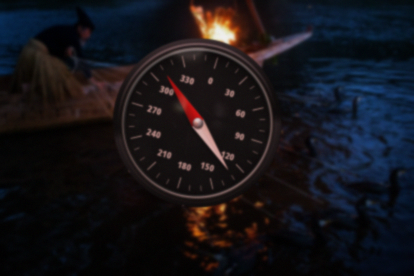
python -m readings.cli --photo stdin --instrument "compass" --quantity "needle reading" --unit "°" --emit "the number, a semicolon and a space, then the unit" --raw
310; °
